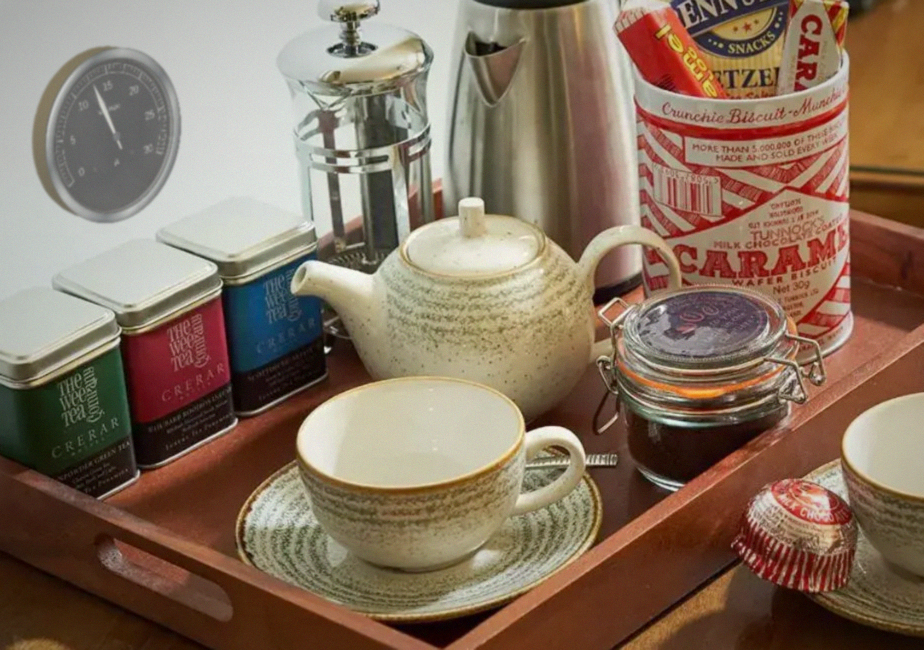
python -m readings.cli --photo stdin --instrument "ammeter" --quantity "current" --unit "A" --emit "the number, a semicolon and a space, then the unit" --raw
12.5; A
